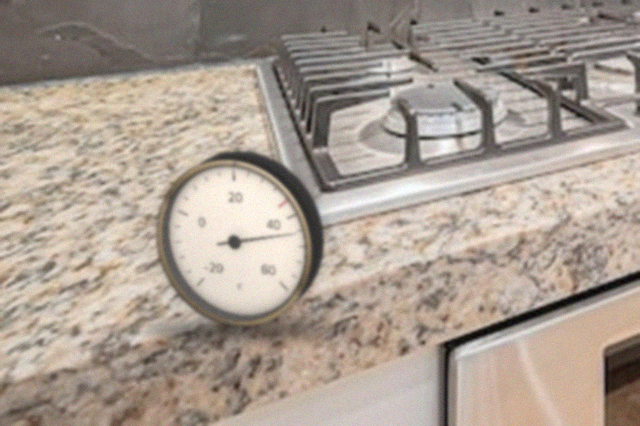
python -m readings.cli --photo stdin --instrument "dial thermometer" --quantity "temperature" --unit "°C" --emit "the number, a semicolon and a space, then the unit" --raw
44; °C
